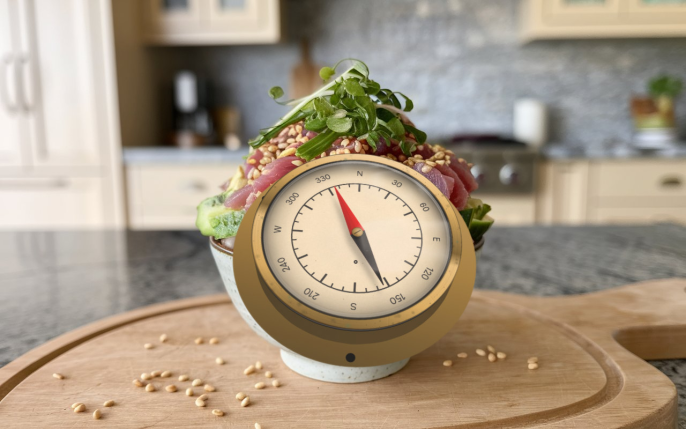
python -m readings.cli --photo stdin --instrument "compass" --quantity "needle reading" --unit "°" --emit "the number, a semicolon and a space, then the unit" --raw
335; °
